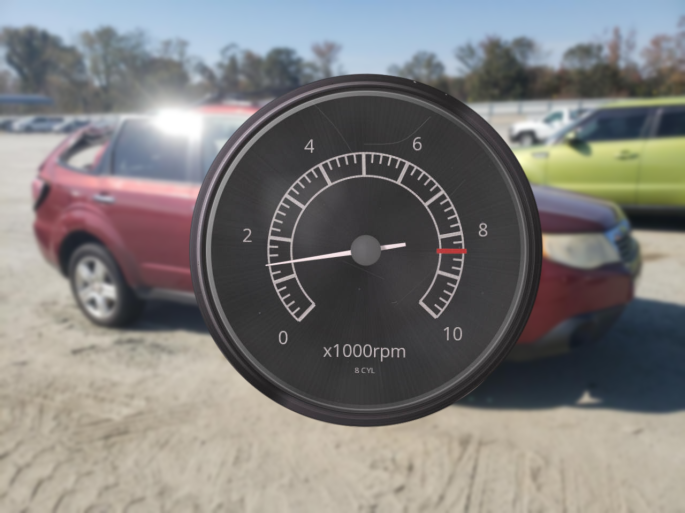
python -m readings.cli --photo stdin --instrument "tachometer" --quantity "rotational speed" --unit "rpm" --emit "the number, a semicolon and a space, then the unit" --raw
1400; rpm
